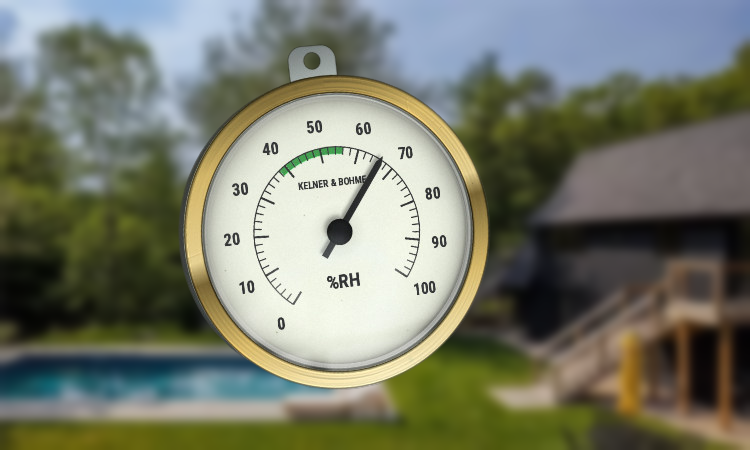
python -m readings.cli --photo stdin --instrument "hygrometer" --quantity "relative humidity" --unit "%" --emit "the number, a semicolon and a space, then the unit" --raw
66; %
